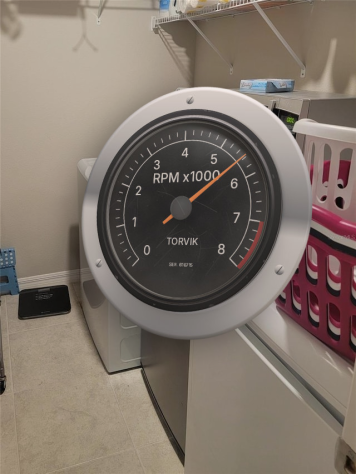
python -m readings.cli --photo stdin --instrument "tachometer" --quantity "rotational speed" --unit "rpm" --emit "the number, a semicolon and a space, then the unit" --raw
5600; rpm
